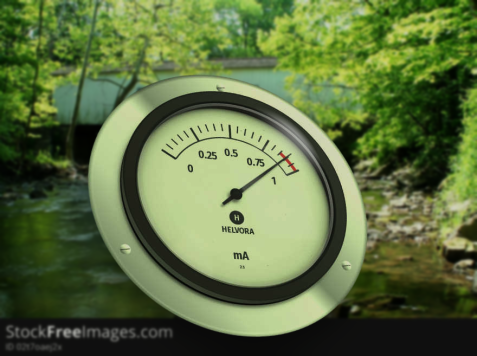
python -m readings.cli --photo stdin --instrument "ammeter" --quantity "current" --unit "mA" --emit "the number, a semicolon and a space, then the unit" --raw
0.9; mA
